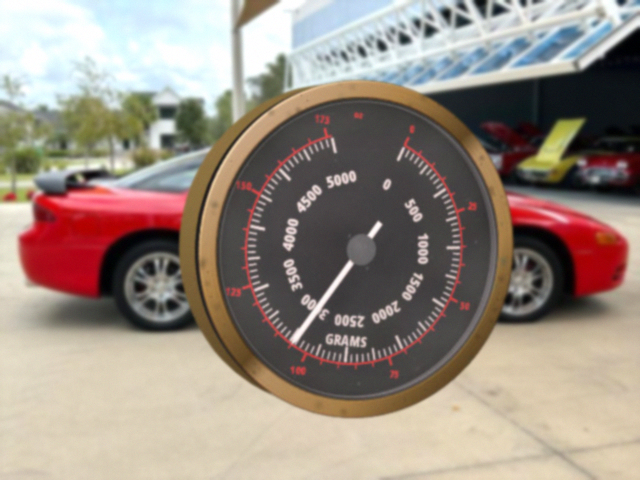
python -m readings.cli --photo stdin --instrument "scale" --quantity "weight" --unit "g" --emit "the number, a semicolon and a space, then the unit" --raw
3000; g
